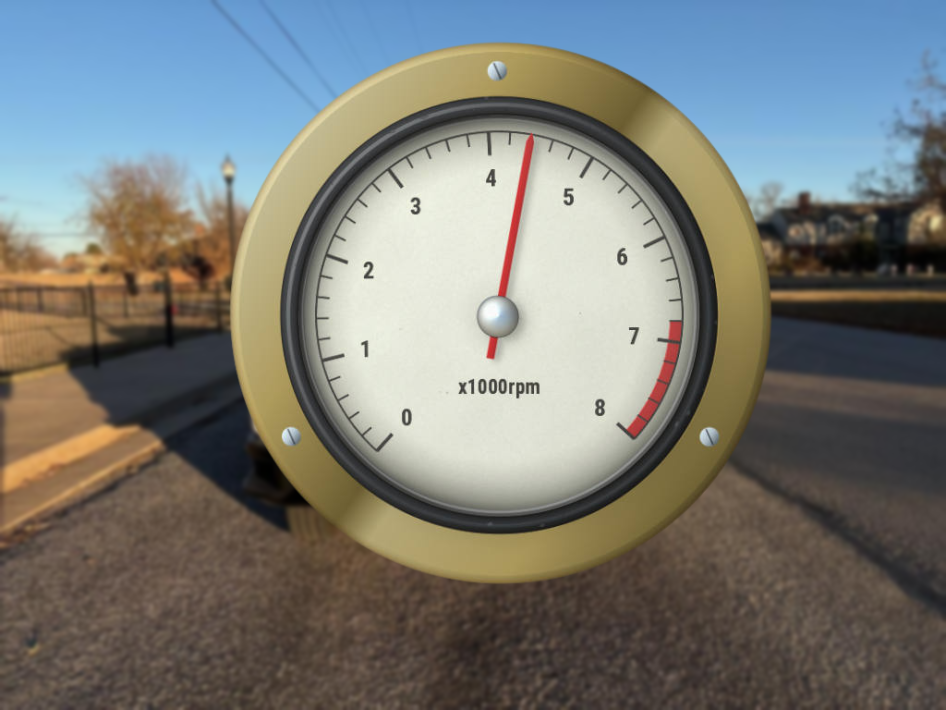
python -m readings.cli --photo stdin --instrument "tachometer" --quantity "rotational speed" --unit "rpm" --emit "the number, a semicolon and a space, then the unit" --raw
4400; rpm
